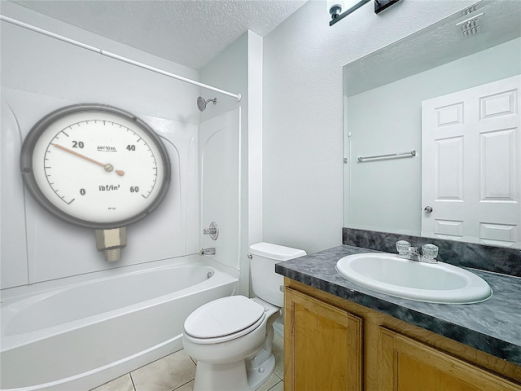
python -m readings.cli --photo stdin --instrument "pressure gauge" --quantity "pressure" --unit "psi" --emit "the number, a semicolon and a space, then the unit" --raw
16; psi
